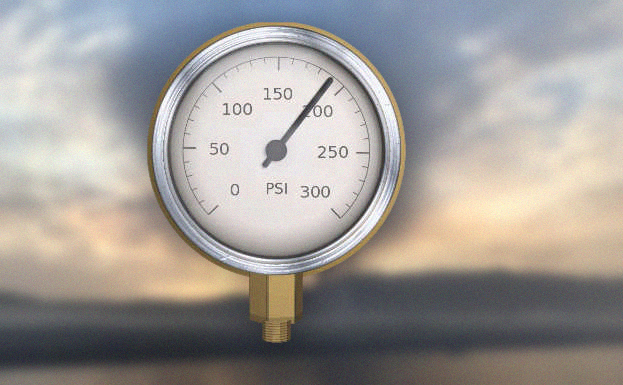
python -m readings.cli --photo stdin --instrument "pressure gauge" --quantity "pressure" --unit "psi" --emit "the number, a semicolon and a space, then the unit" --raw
190; psi
